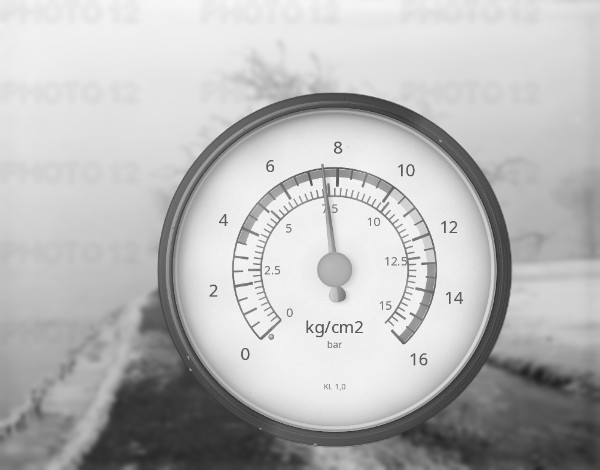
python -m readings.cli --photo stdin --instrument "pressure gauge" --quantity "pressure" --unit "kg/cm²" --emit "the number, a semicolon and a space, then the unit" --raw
7.5; kg/cm²
